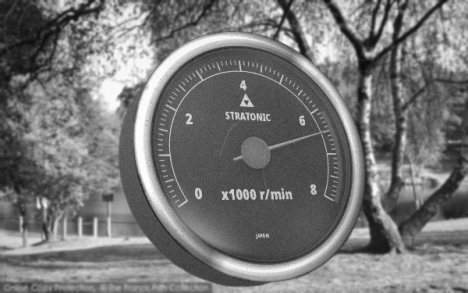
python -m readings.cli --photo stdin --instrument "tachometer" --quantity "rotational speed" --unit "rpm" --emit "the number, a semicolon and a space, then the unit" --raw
6500; rpm
